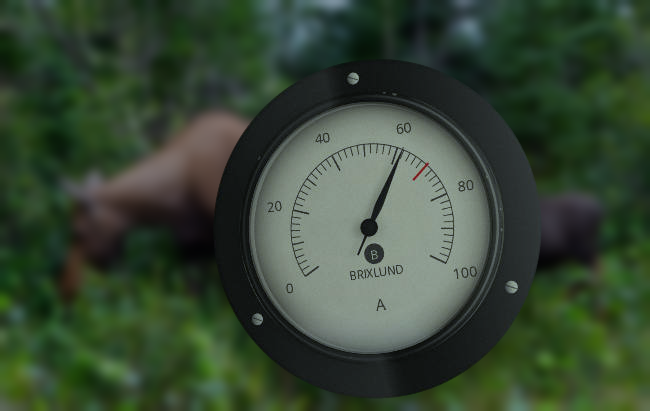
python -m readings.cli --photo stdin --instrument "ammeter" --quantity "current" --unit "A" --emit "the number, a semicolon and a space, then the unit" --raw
62; A
